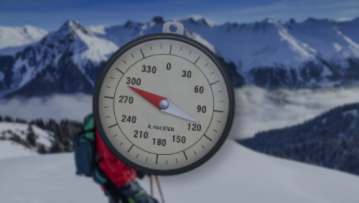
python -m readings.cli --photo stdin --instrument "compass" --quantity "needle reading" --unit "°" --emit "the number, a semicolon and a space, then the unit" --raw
290; °
